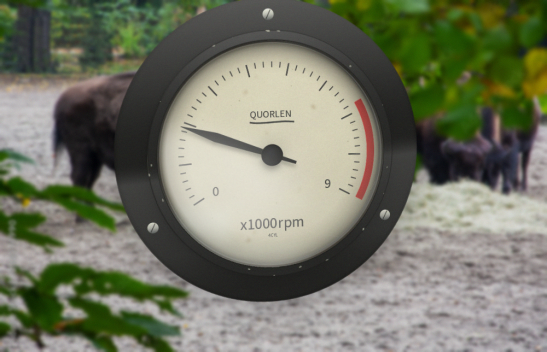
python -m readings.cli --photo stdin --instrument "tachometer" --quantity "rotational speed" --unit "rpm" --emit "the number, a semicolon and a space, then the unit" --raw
1900; rpm
